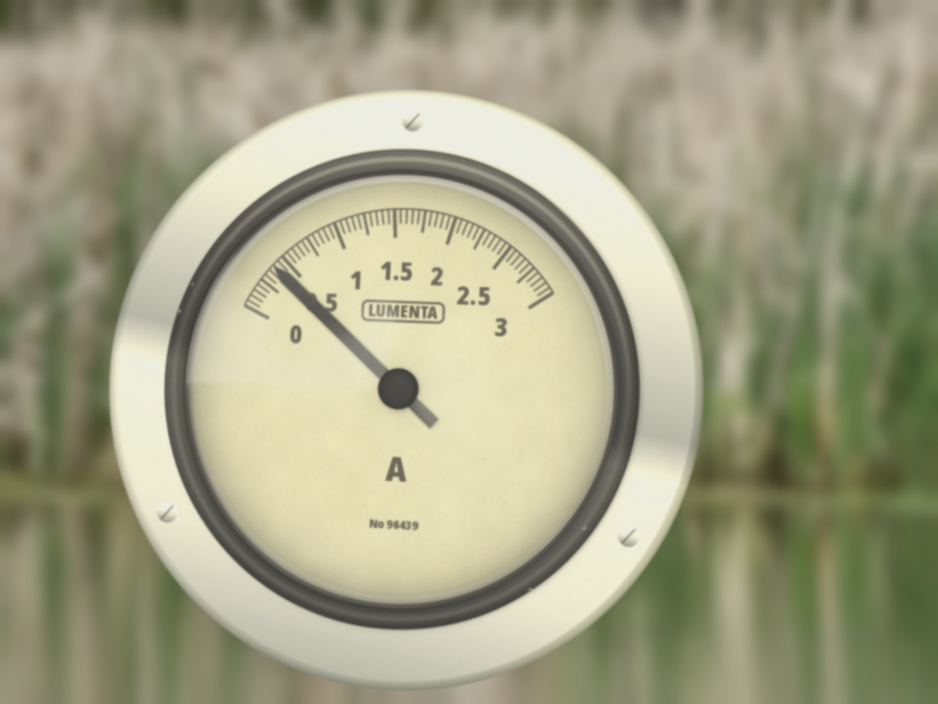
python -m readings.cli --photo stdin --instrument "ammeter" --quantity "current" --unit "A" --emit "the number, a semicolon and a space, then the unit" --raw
0.4; A
